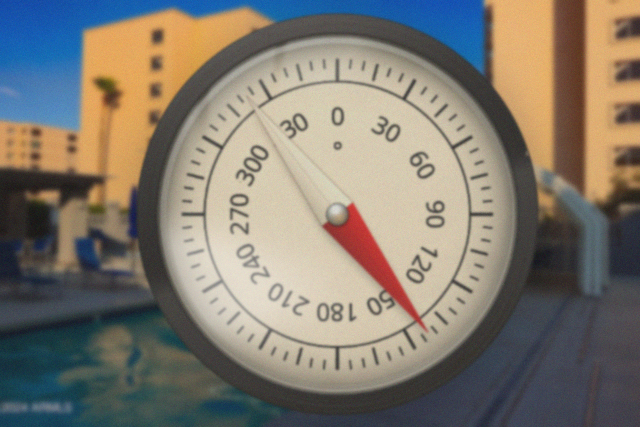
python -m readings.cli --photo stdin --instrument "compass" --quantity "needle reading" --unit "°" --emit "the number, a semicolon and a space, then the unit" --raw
142.5; °
